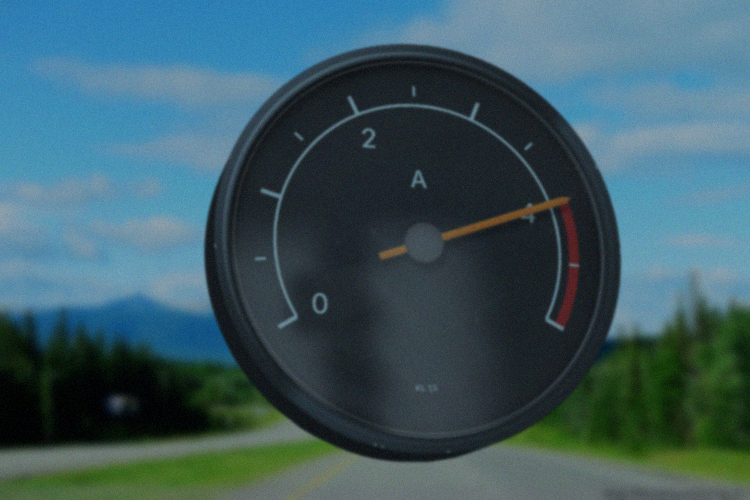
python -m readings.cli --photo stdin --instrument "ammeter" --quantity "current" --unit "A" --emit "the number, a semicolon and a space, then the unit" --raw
4; A
